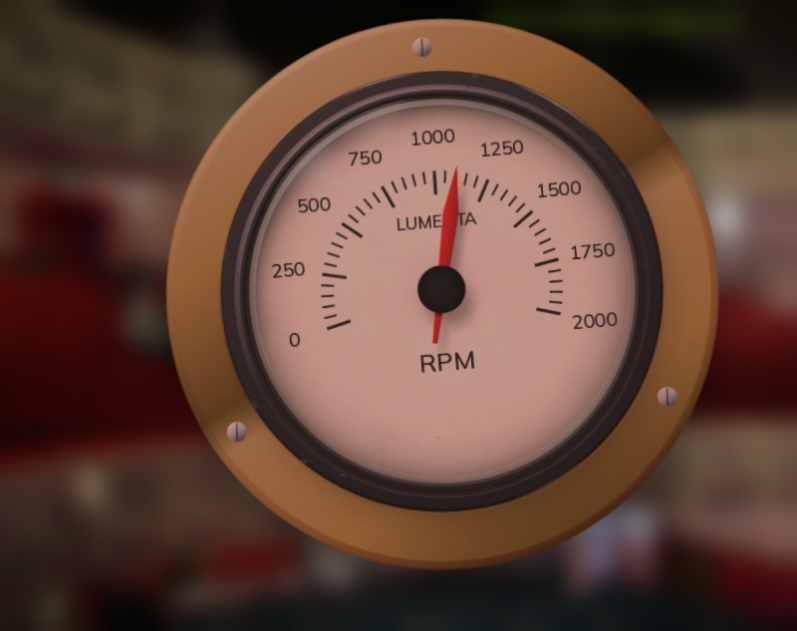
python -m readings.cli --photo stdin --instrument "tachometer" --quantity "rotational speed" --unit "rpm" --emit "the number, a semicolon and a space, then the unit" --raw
1100; rpm
